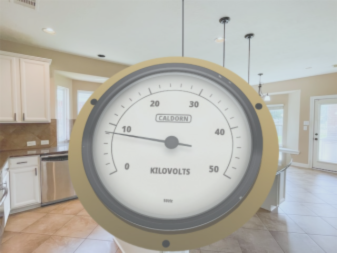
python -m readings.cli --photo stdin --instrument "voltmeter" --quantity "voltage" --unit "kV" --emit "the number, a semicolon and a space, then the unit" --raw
8; kV
